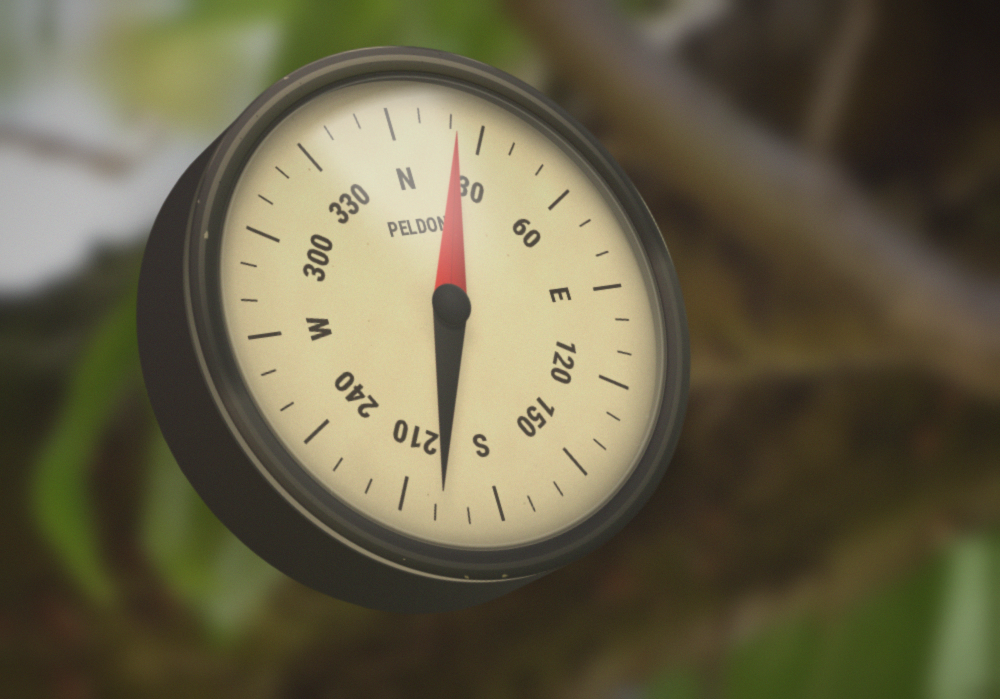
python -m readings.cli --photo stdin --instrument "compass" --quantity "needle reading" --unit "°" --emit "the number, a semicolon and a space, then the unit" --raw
20; °
